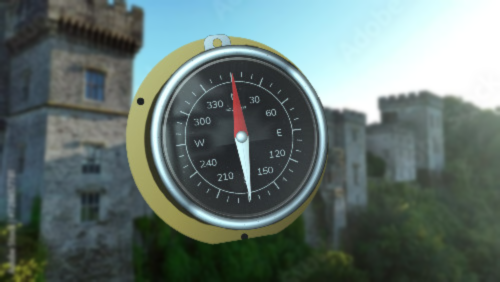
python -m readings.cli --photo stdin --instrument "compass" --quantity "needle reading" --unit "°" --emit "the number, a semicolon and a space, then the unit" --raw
0; °
